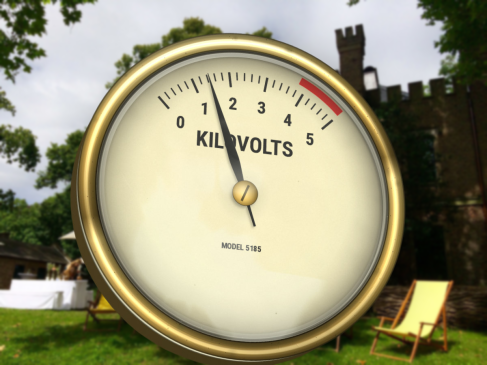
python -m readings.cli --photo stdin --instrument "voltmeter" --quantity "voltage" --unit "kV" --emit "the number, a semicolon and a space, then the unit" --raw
1.4; kV
